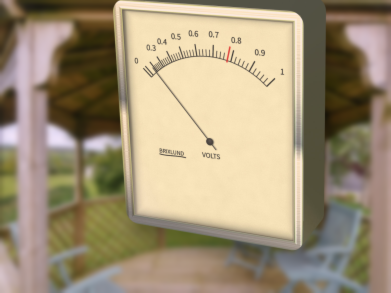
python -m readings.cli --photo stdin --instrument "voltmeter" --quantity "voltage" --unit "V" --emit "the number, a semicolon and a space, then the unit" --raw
0.2; V
